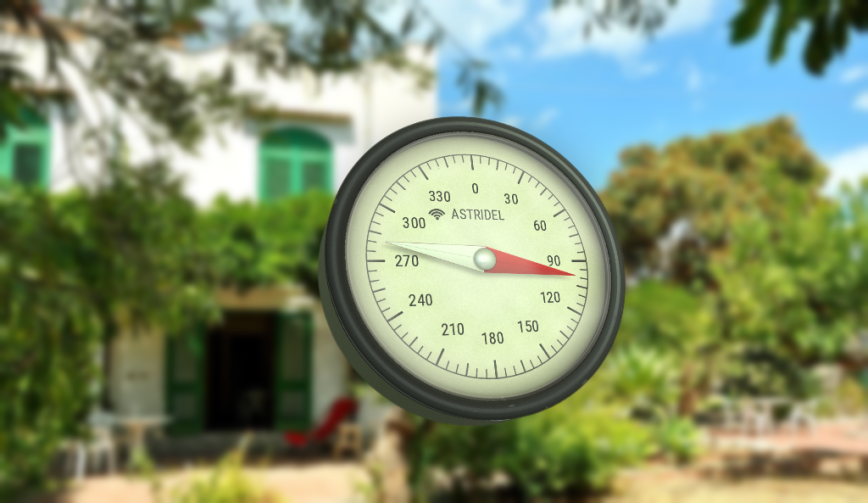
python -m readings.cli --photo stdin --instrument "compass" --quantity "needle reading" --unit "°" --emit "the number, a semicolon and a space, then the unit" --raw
100; °
